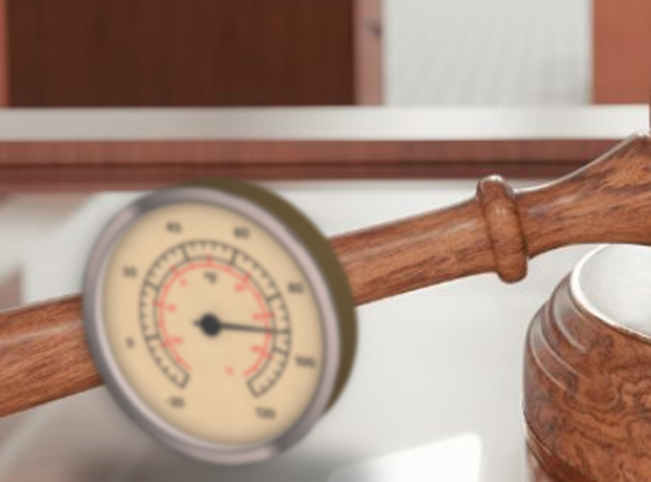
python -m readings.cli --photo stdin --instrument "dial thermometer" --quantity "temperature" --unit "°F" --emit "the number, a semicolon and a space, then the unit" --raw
92; °F
